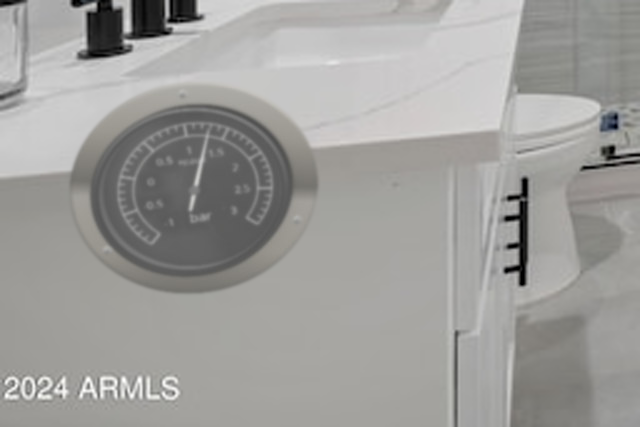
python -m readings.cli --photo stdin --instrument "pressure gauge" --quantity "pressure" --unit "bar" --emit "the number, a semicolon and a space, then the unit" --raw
1.3; bar
